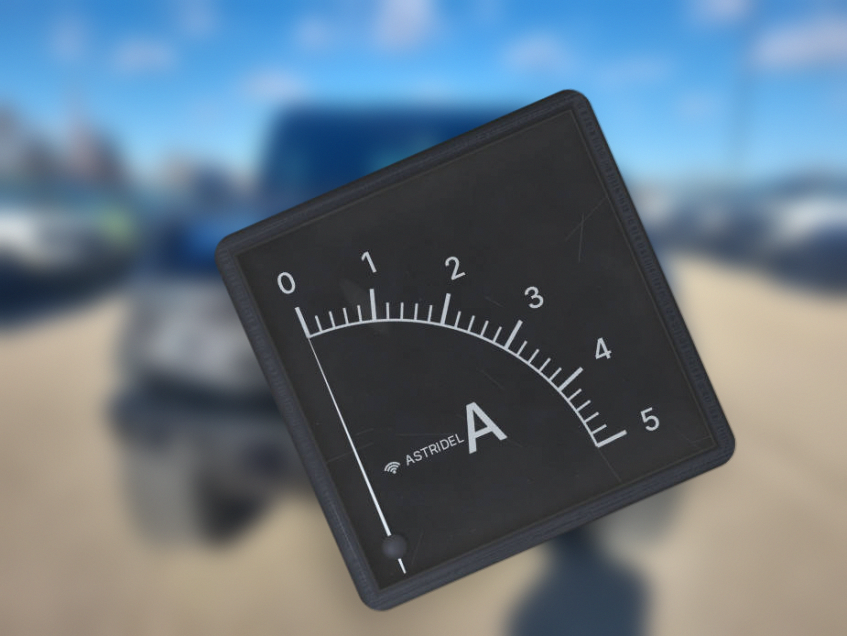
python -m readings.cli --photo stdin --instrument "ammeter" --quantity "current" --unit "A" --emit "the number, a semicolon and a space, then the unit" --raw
0; A
